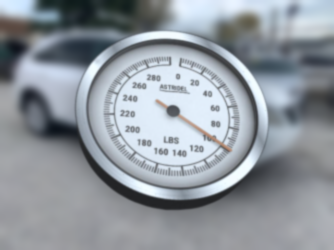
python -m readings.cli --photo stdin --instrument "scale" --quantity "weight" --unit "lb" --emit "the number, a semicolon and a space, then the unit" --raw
100; lb
